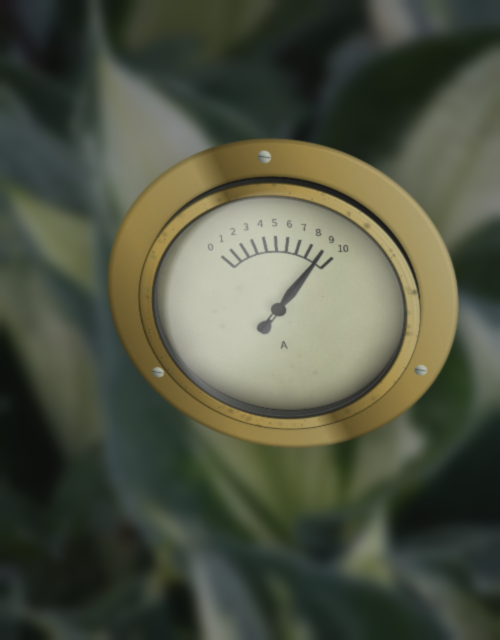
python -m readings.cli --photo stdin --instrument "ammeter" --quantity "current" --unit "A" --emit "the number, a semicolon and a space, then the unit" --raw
9; A
